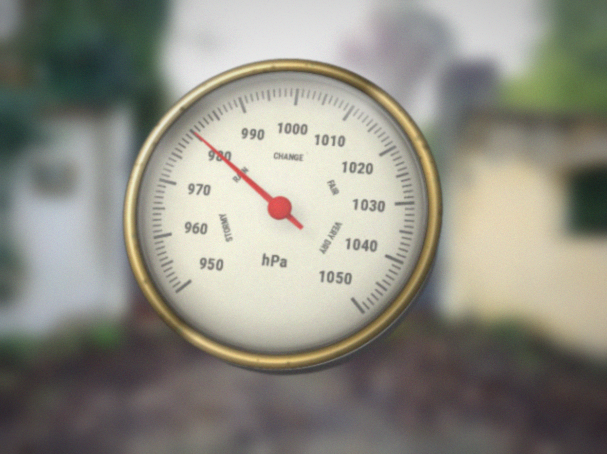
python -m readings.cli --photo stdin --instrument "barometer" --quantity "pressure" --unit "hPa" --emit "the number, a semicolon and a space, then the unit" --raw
980; hPa
